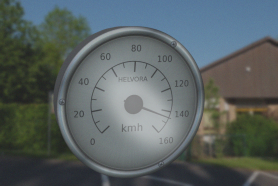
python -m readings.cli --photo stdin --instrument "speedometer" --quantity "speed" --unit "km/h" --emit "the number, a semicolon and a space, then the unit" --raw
145; km/h
